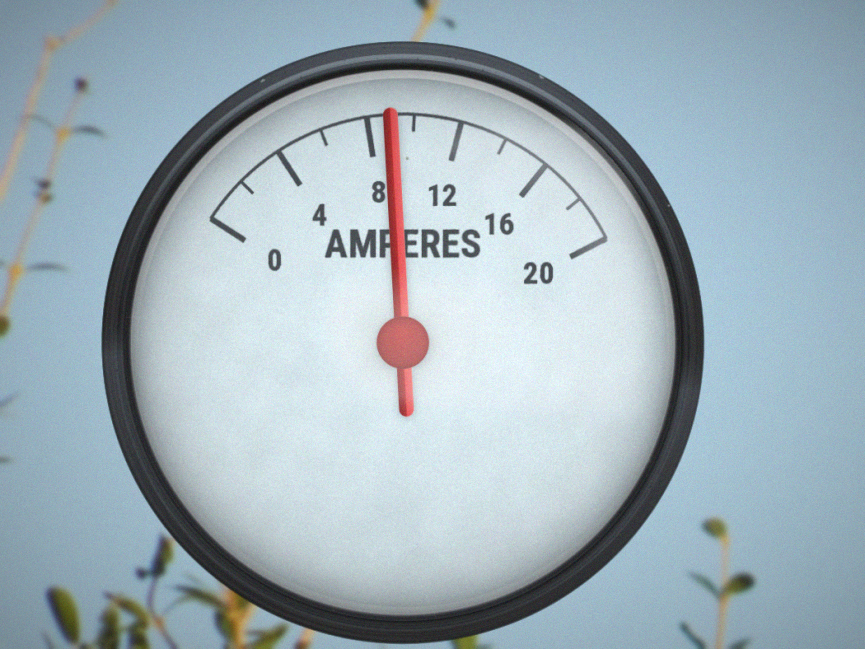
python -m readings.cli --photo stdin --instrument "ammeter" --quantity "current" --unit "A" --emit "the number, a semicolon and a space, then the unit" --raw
9; A
